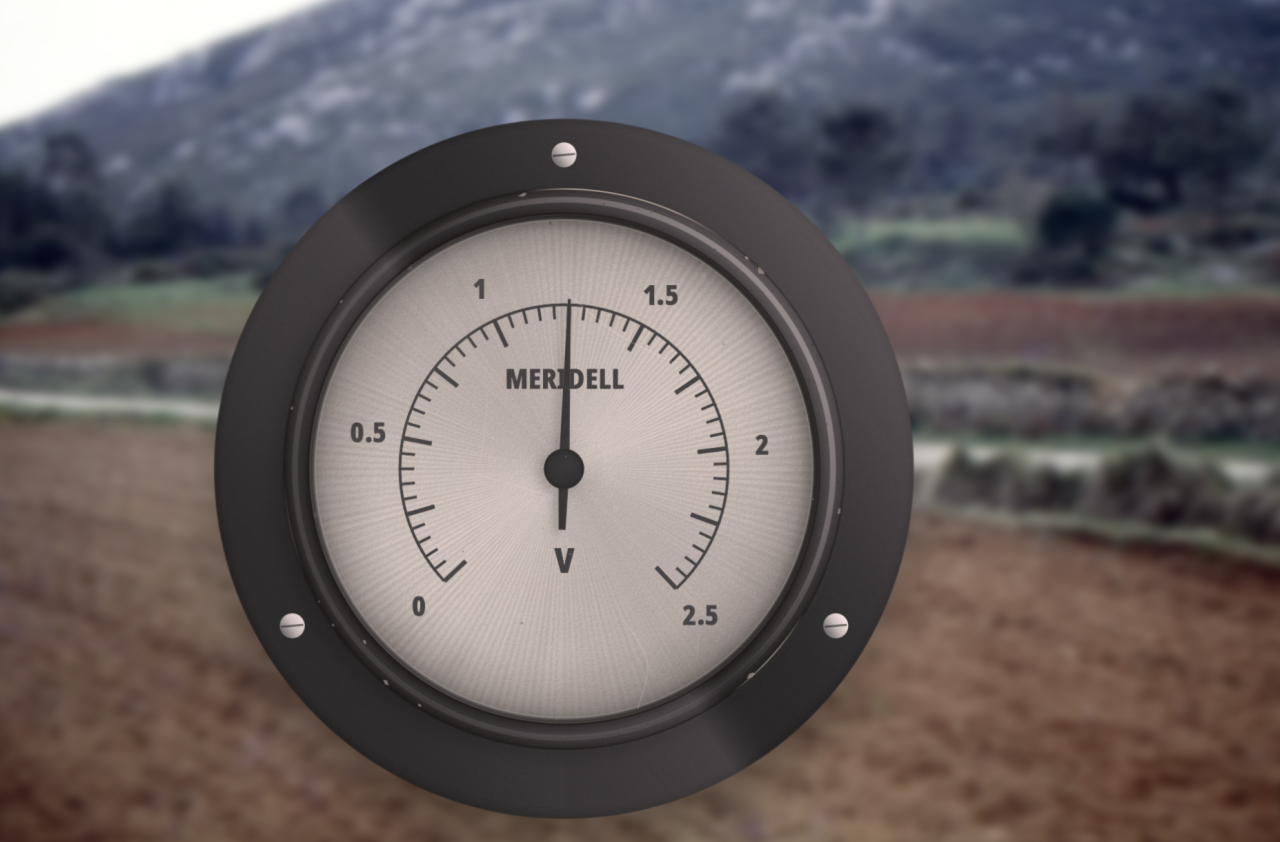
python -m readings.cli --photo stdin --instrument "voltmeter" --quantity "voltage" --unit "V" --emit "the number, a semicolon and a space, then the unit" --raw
1.25; V
